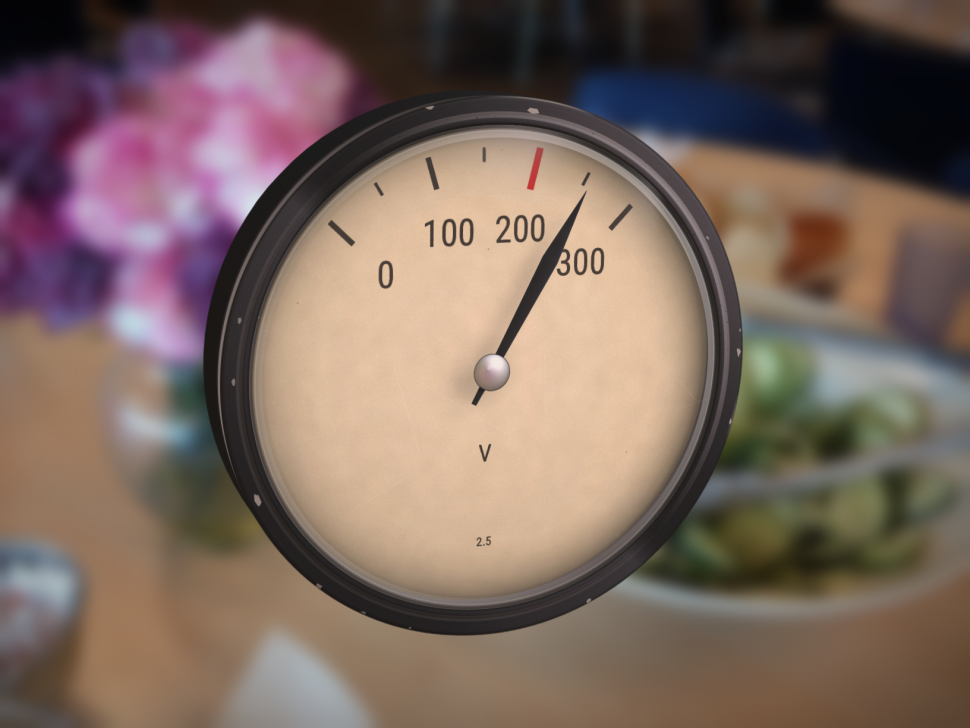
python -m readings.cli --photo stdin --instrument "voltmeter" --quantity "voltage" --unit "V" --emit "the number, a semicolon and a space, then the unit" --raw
250; V
